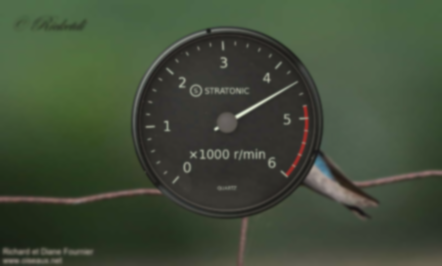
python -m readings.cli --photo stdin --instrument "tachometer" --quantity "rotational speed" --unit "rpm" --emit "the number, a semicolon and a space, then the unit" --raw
4400; rpm
